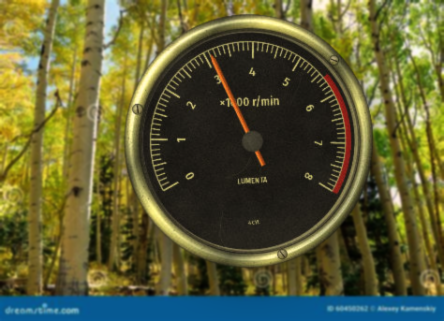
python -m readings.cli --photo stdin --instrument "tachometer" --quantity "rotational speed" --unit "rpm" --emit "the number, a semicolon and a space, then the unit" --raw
3100; rpm
